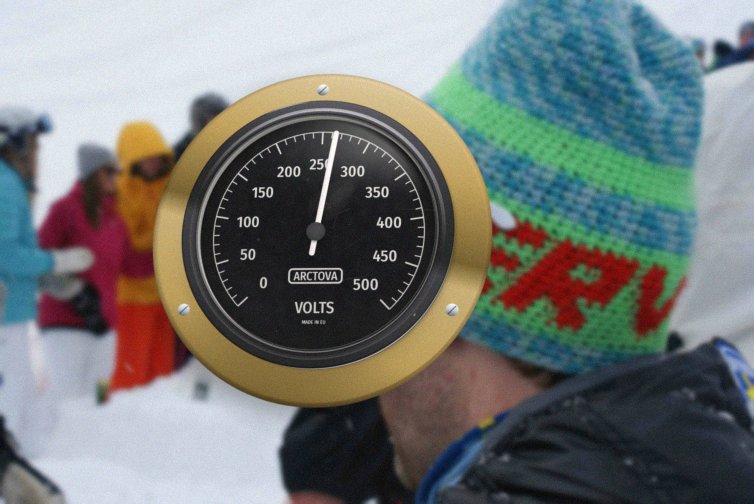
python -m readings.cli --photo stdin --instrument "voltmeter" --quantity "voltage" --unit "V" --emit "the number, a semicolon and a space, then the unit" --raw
265; V
